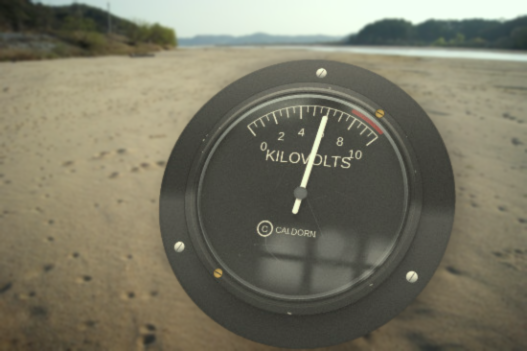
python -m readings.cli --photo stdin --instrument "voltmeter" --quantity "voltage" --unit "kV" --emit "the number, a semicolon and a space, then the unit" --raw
6; kV
